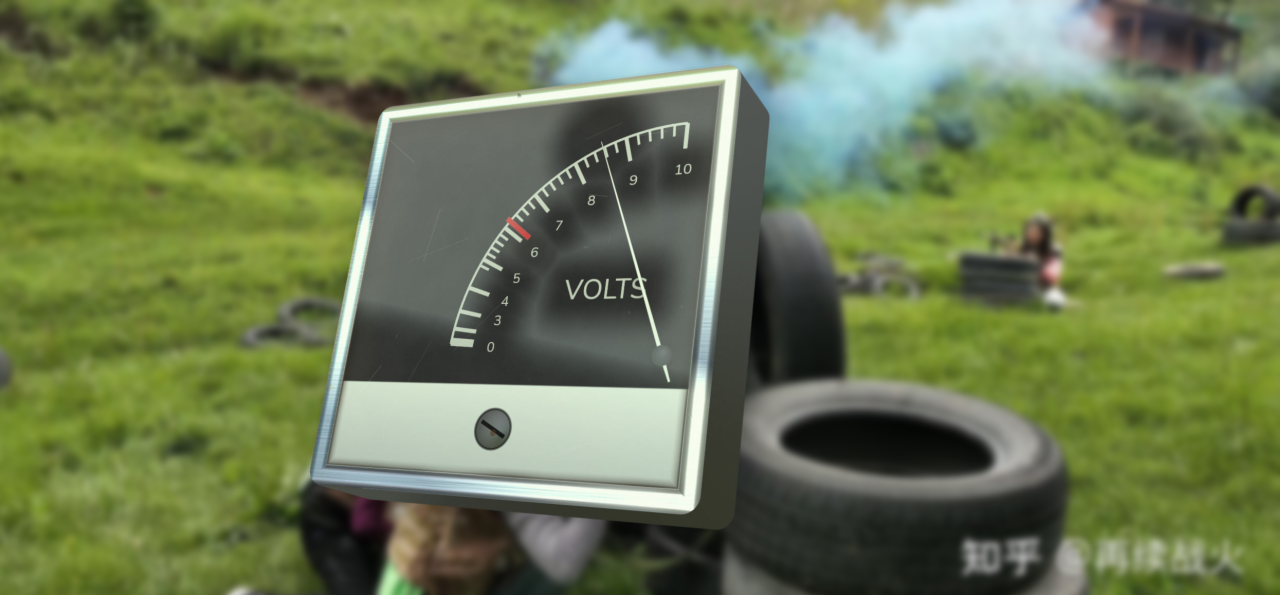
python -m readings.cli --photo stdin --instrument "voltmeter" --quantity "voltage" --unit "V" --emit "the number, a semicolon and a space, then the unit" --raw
8.6; V
